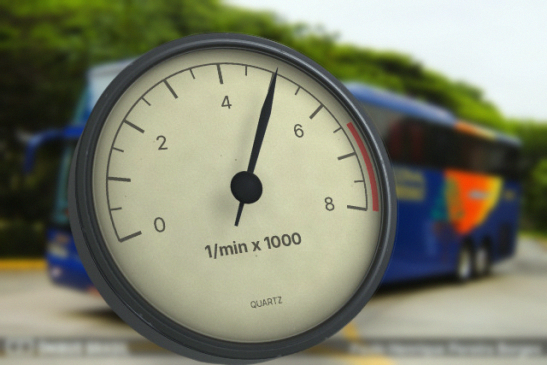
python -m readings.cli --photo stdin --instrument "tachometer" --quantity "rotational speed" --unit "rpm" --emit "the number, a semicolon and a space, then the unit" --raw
5000; rpm
